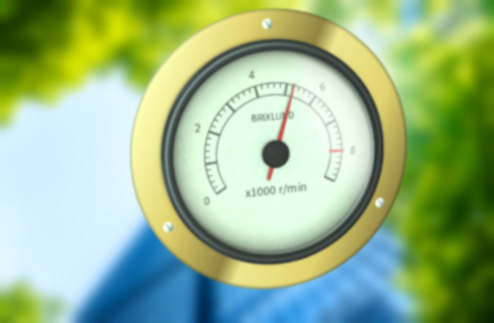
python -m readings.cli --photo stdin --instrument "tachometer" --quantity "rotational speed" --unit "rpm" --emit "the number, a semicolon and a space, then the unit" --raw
5200; rpm
